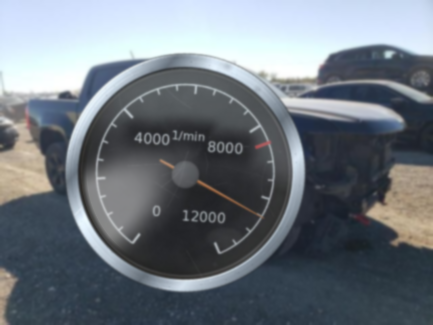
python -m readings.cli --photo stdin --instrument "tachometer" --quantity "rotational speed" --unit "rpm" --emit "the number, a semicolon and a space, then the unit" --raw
10500; rpm
